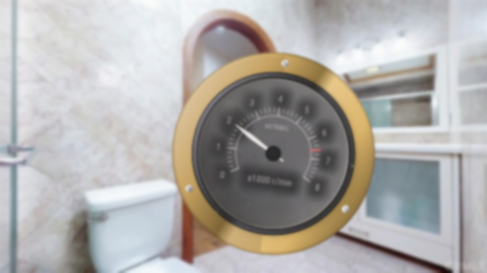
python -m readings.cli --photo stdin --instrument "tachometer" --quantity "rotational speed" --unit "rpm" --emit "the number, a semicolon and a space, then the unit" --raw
2000; rpm
